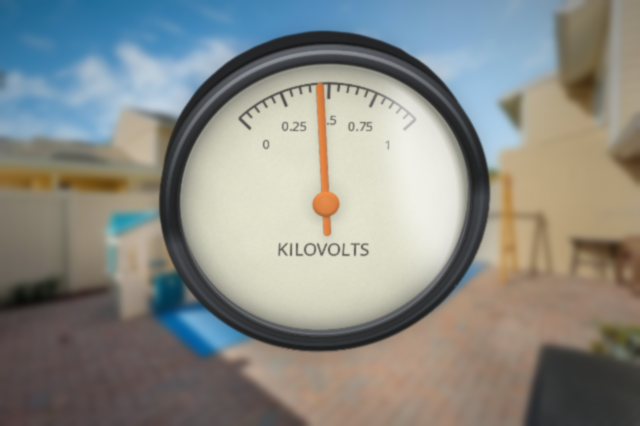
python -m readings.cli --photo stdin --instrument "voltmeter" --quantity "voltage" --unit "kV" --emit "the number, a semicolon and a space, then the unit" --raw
0.45; kV
